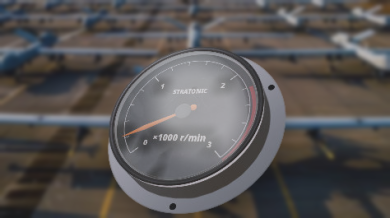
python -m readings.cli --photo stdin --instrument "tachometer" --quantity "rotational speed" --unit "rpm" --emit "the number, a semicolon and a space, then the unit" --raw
200; rpm
